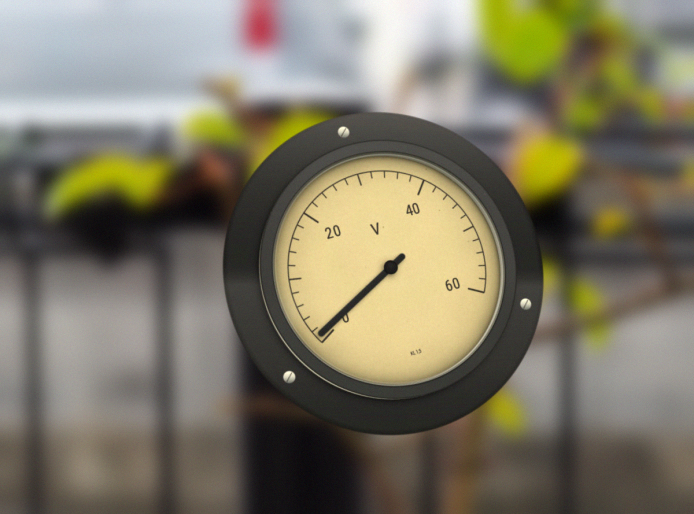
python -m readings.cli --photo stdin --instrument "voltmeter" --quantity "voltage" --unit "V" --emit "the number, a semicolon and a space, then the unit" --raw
1; V
